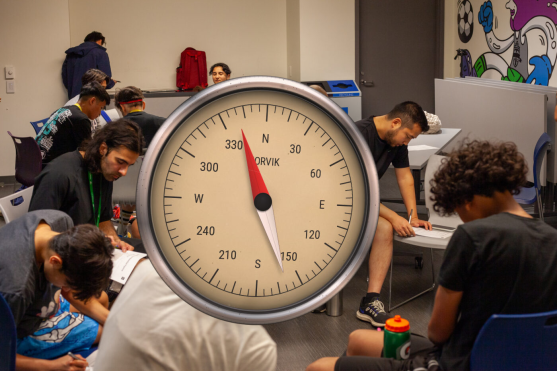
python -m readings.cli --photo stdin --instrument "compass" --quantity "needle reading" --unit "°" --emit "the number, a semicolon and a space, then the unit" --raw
340; °
